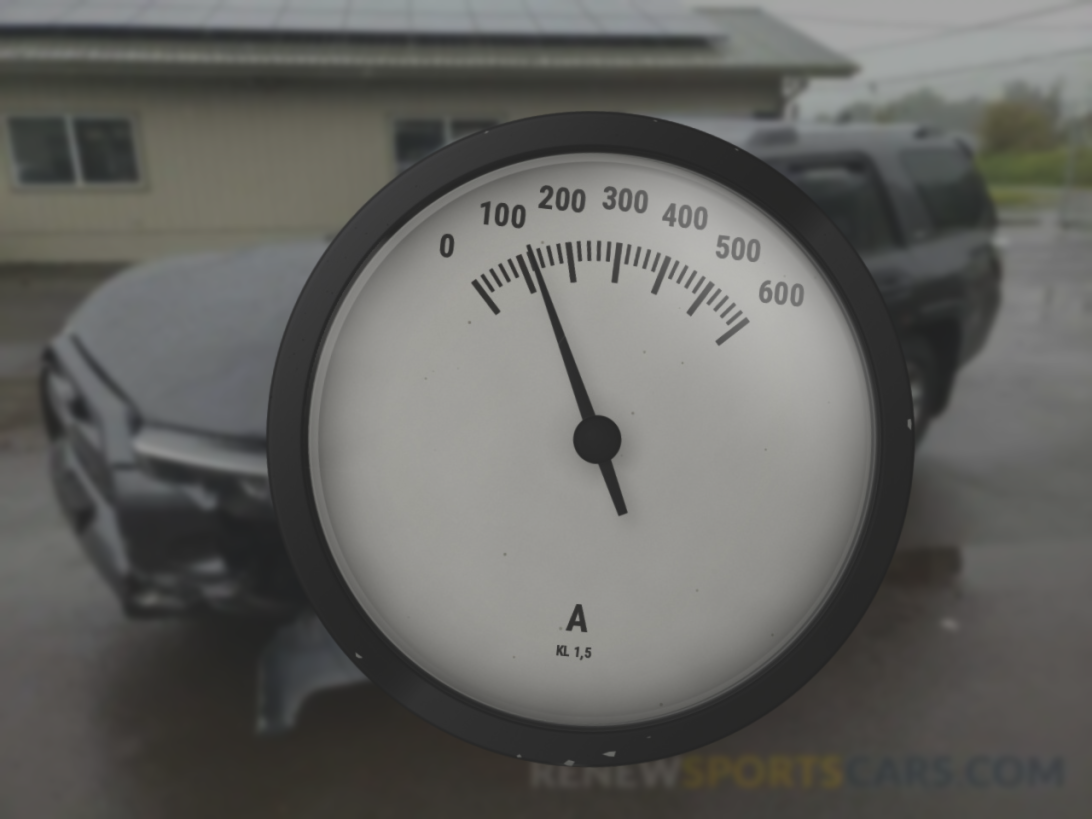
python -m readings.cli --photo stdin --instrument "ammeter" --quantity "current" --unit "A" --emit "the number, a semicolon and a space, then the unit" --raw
120; A
